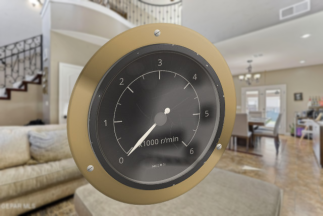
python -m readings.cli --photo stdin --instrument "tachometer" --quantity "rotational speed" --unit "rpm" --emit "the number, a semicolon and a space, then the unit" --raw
0; rpm
